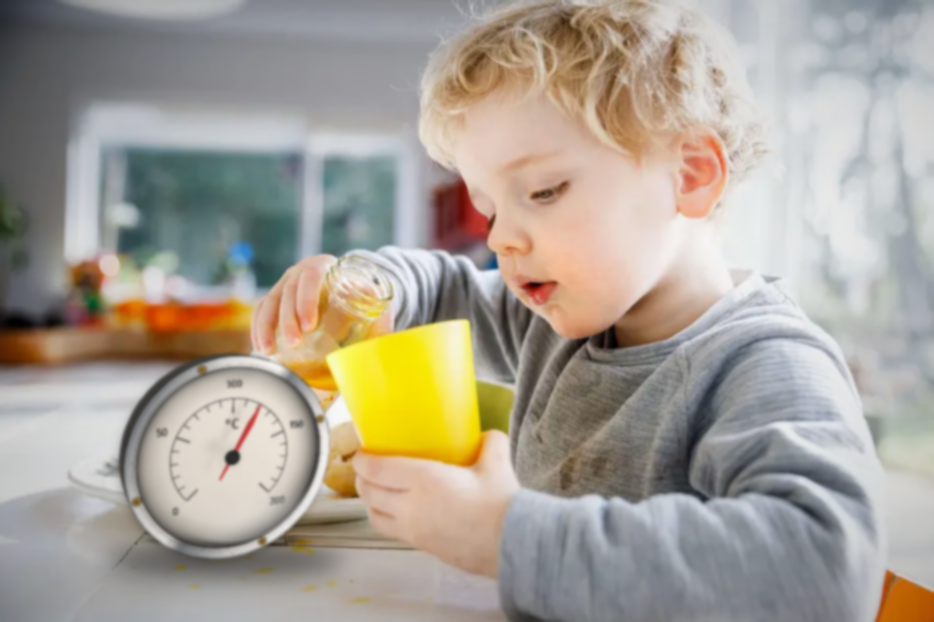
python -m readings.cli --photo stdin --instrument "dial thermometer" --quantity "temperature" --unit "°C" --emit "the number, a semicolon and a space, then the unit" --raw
120; °C
